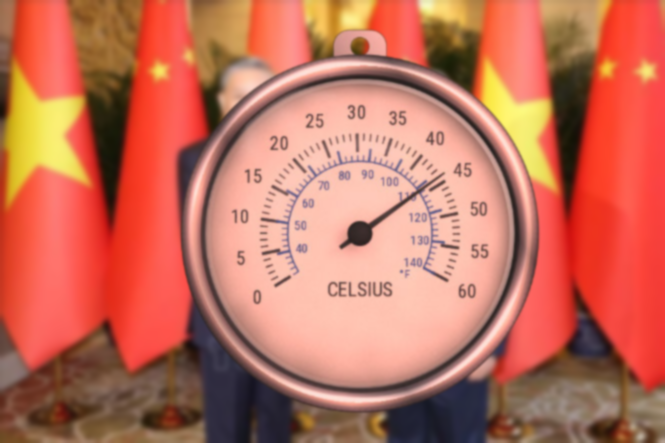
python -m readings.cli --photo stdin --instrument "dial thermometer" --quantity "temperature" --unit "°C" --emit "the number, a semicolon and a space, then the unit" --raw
44; °C
